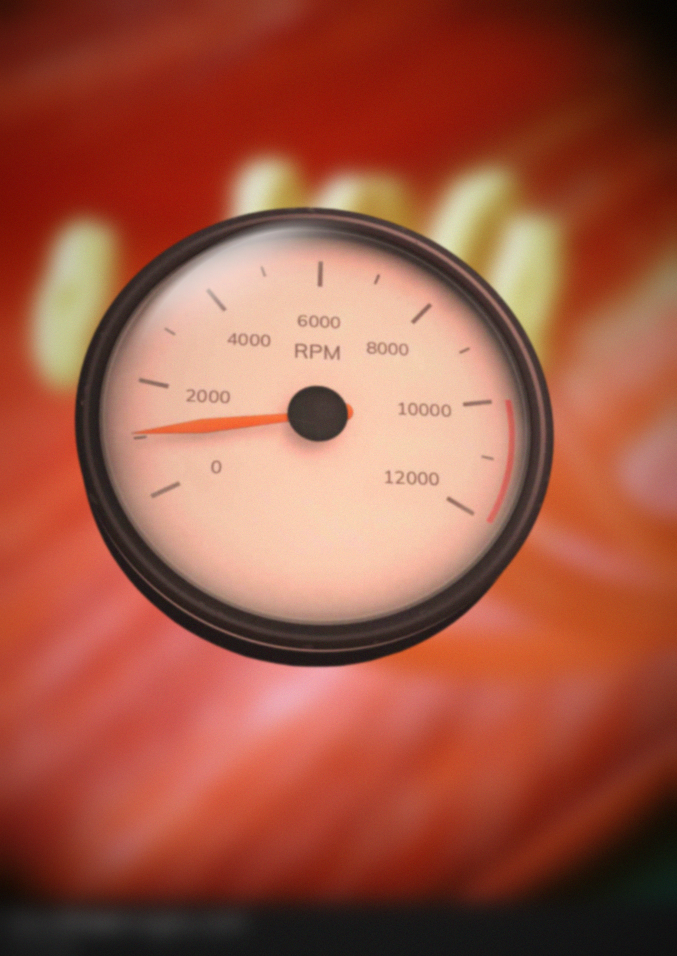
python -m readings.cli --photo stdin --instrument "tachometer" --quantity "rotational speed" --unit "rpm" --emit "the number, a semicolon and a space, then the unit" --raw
1000; rpm
